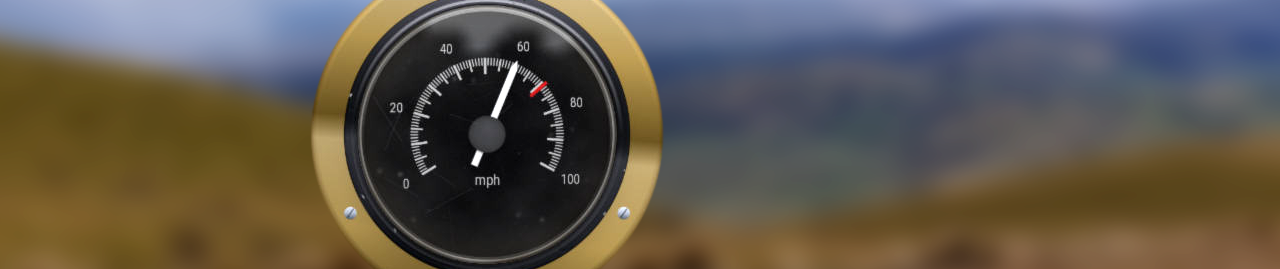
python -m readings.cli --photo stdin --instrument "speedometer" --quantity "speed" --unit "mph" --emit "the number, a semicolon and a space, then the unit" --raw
60; mph
